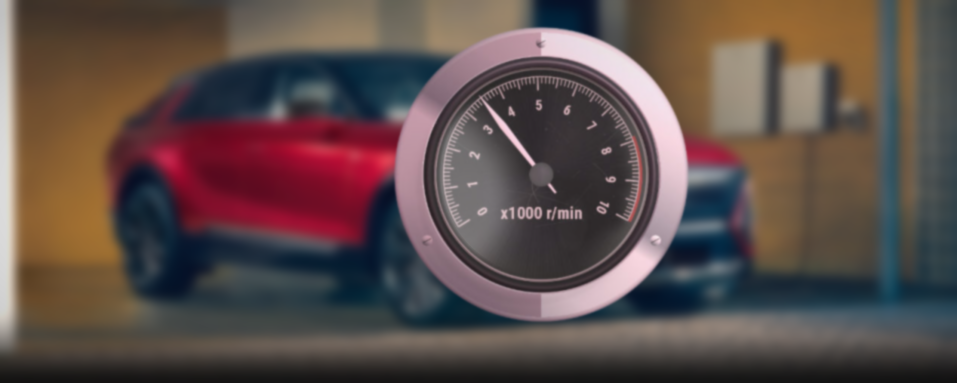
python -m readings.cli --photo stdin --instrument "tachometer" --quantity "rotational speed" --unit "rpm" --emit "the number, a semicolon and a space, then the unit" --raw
3500; rpm
